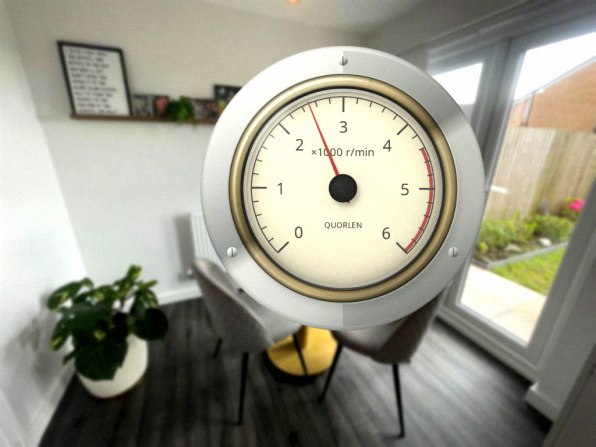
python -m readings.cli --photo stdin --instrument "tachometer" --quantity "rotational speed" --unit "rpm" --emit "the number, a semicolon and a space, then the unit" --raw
2500; rpm
